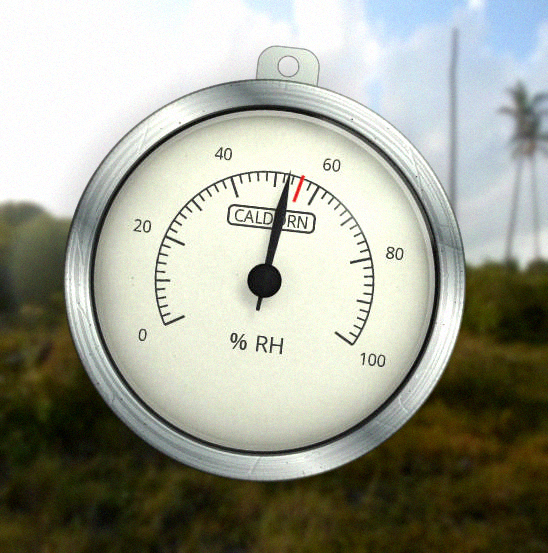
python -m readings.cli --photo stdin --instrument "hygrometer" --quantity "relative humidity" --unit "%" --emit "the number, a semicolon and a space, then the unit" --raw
53; %
